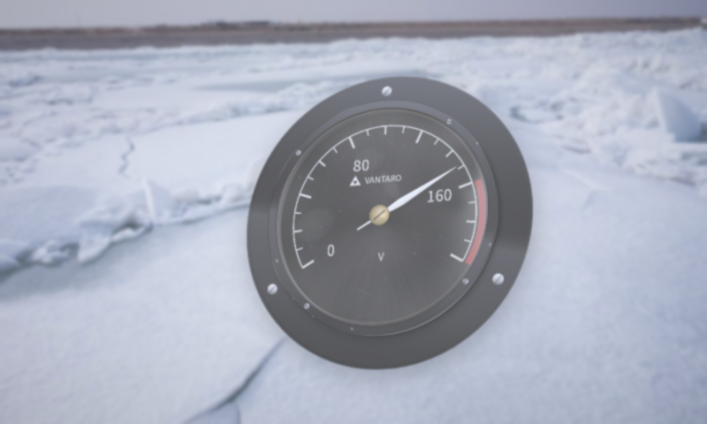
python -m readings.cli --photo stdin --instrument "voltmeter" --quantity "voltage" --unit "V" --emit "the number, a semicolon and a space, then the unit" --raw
150; V
